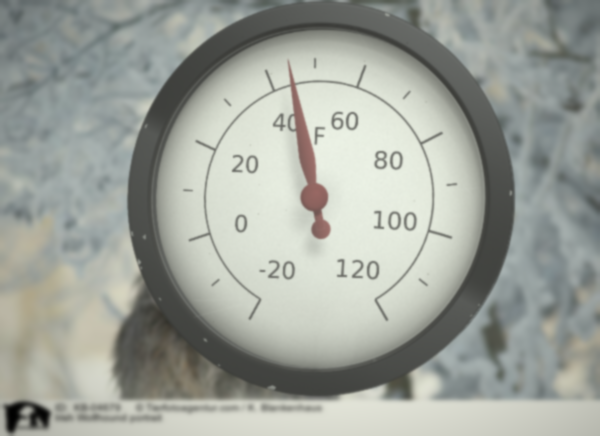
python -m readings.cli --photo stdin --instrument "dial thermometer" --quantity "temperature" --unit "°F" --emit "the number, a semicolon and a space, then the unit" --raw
45; °F
